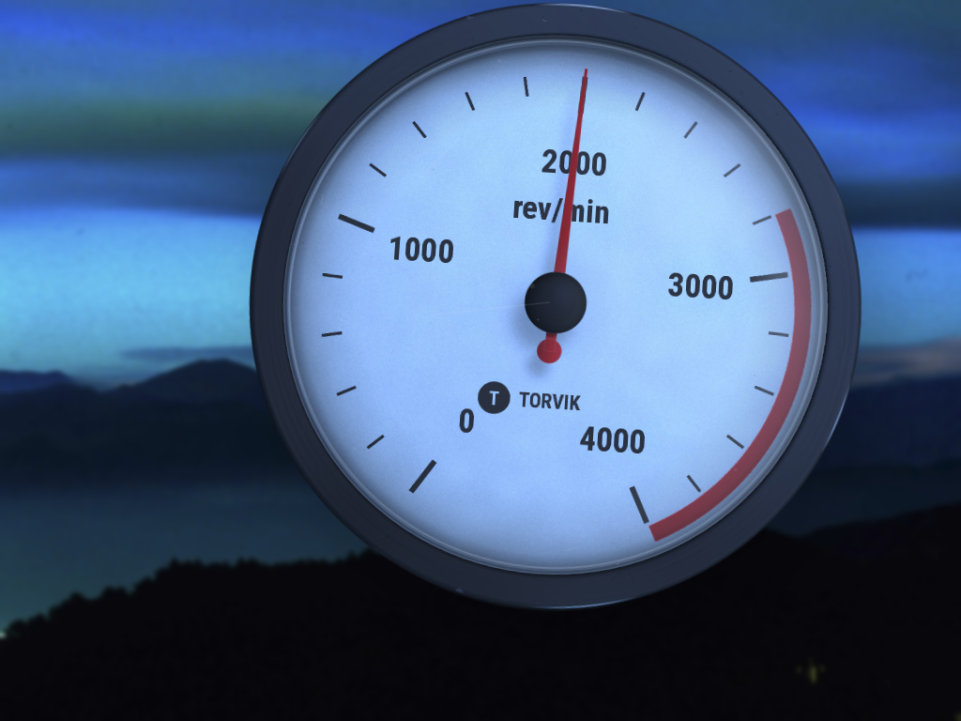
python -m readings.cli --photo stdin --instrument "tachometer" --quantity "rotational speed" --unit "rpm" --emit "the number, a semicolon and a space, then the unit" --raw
2000; rpm
